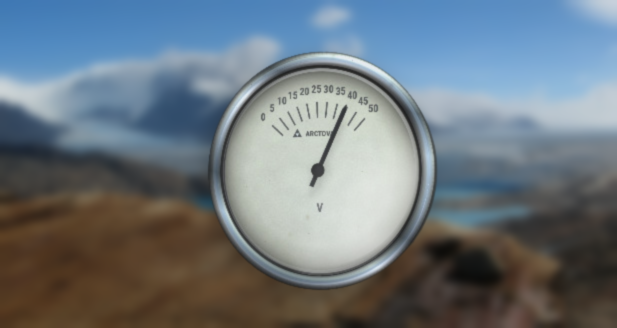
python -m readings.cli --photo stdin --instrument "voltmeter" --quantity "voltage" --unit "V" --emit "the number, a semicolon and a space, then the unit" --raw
40; V
